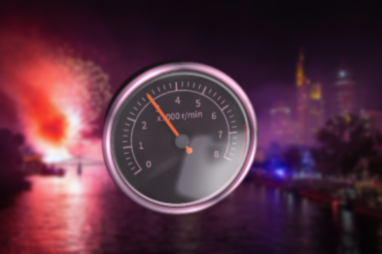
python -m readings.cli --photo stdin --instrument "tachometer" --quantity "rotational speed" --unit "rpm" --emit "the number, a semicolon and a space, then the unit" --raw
3000; rpm
